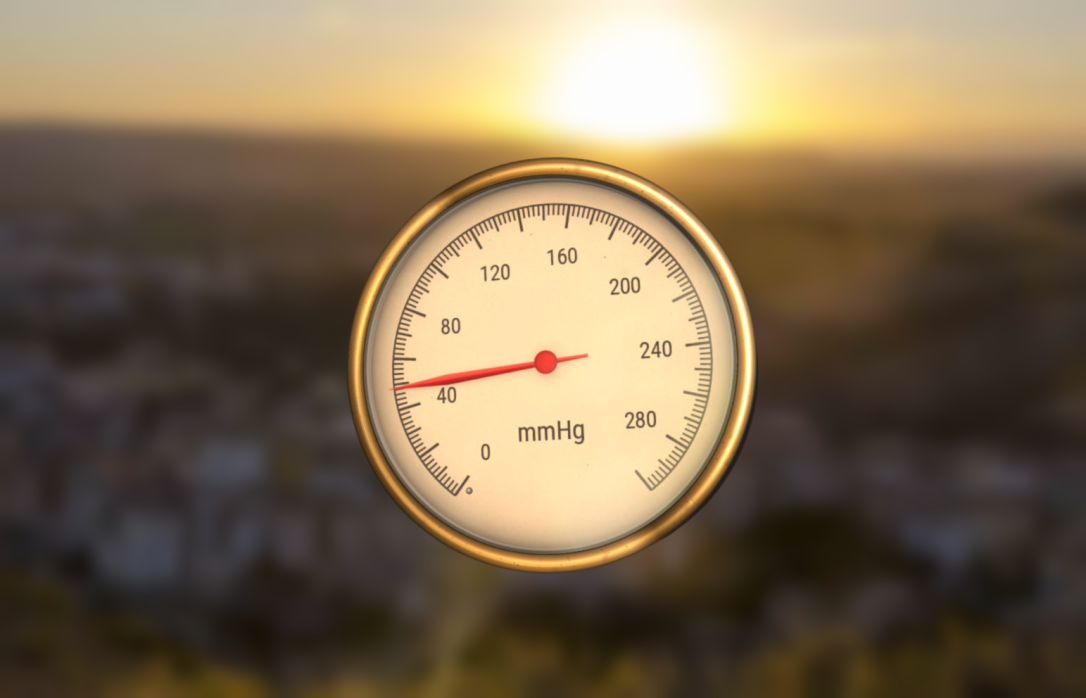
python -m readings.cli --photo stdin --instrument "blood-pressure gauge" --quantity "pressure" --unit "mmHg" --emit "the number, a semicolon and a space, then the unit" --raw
48; mmHg
